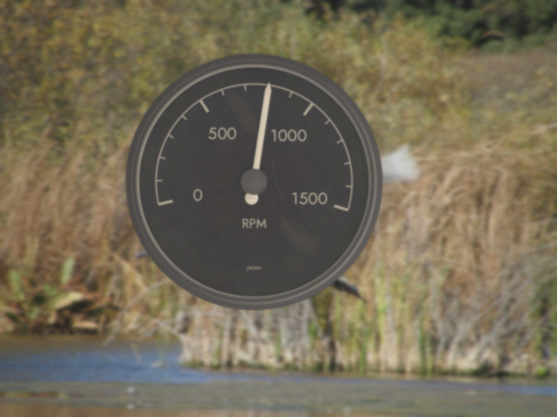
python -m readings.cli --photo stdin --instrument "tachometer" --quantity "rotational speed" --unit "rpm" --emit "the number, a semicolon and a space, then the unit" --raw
800; rpm
